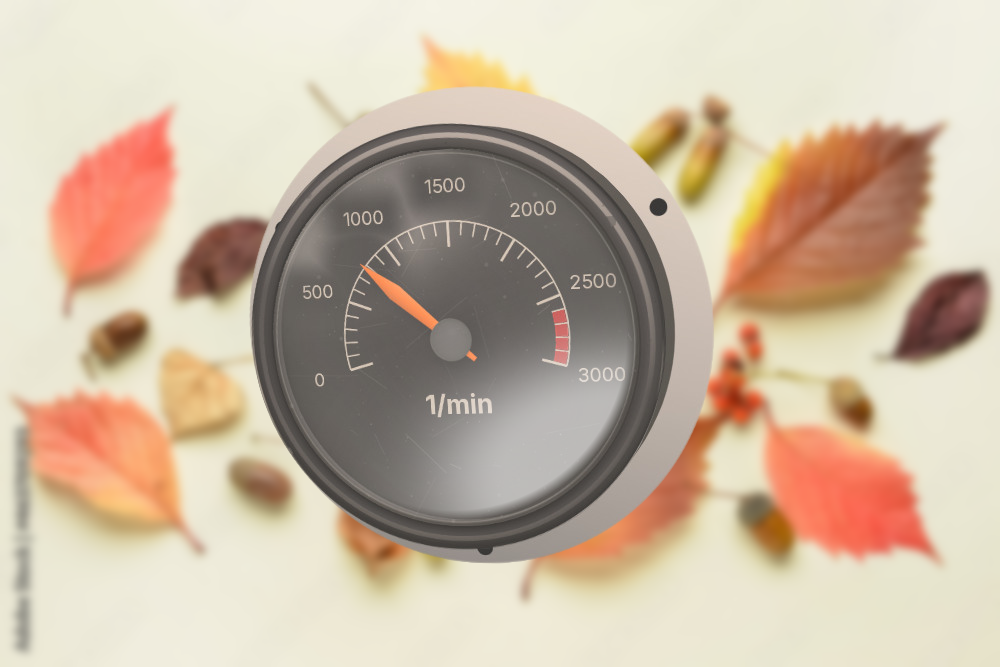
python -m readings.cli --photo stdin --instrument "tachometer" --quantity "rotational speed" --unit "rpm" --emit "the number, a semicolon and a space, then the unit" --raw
800; rpm
